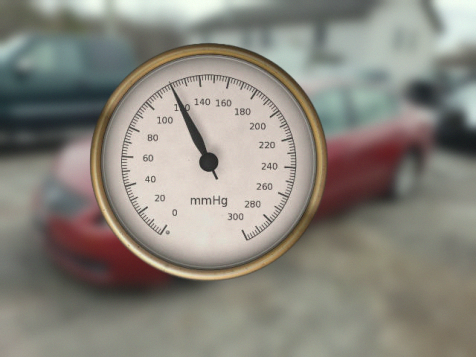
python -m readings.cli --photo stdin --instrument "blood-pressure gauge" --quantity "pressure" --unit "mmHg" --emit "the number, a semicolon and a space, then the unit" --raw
120; mmHg
